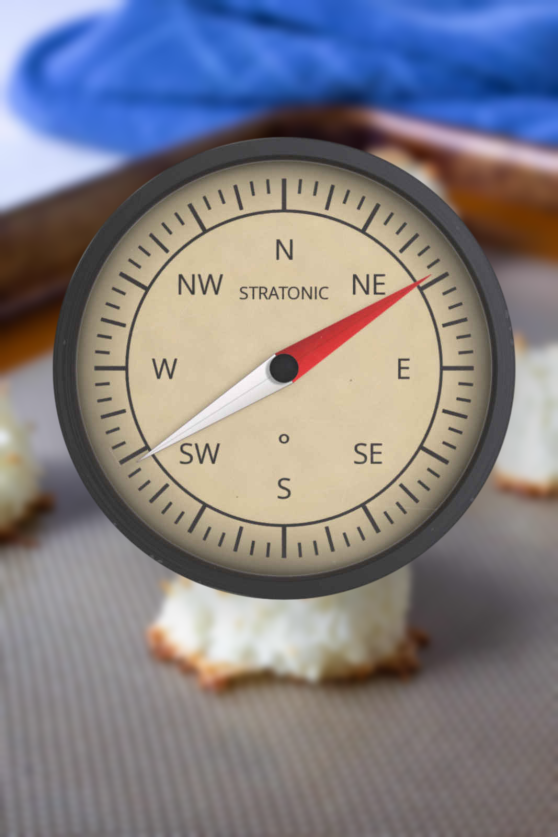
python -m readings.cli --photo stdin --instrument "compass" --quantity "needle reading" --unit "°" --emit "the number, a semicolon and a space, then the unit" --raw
57.5; °
